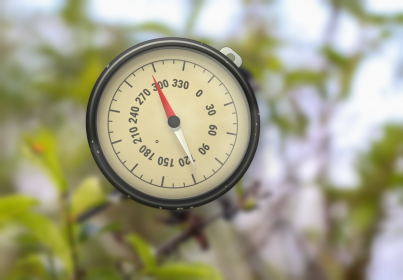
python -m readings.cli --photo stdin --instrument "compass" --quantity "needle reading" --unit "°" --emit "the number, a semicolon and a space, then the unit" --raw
295; °
